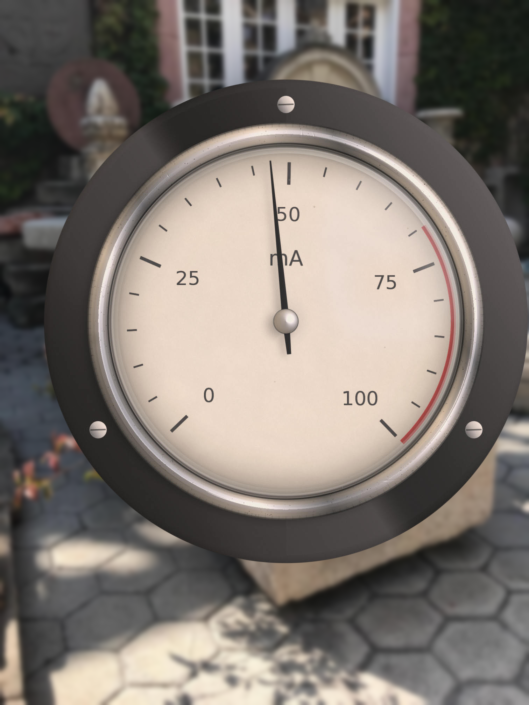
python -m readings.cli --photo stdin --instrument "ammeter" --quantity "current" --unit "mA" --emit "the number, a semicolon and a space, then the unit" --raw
47.5; mA
